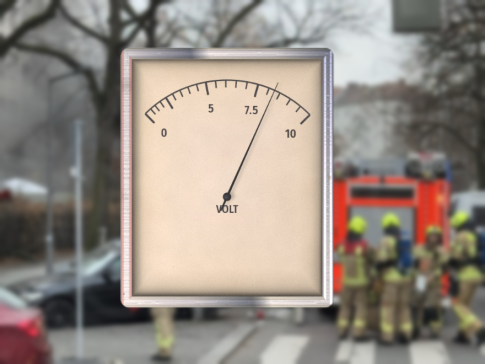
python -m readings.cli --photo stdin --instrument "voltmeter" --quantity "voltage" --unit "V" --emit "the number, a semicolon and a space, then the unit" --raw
8.25; V
